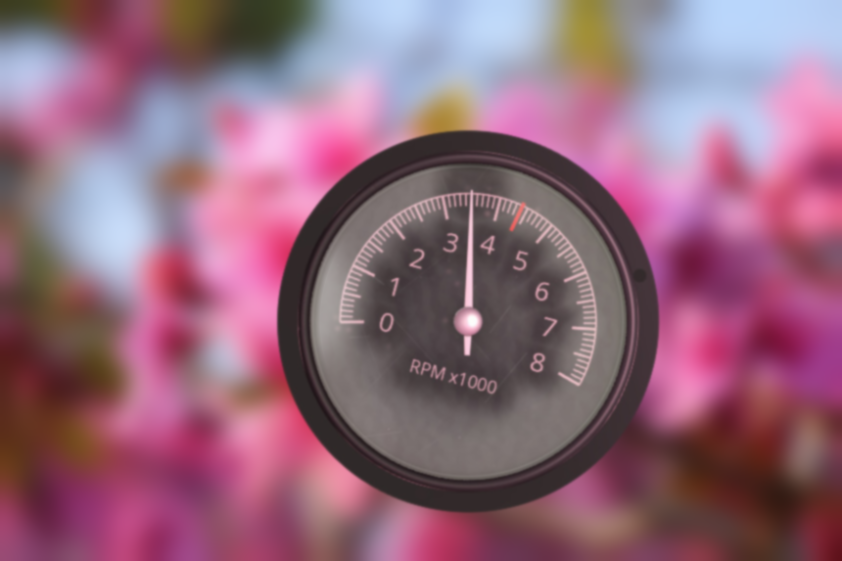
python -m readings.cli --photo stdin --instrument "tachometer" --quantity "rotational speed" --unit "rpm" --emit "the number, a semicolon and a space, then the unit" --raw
3500; rpm
